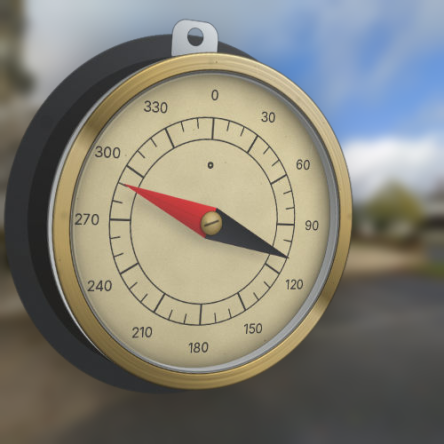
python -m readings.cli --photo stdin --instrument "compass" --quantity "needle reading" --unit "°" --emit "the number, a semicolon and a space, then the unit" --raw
290; °
